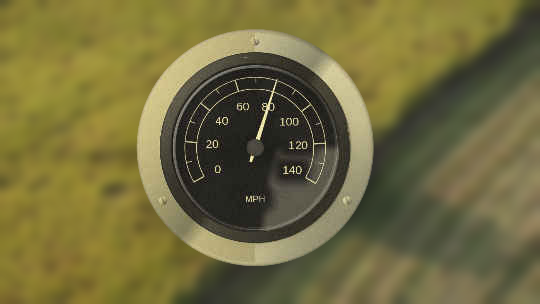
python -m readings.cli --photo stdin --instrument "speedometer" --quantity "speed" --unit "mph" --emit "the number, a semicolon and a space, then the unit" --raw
80; mph
